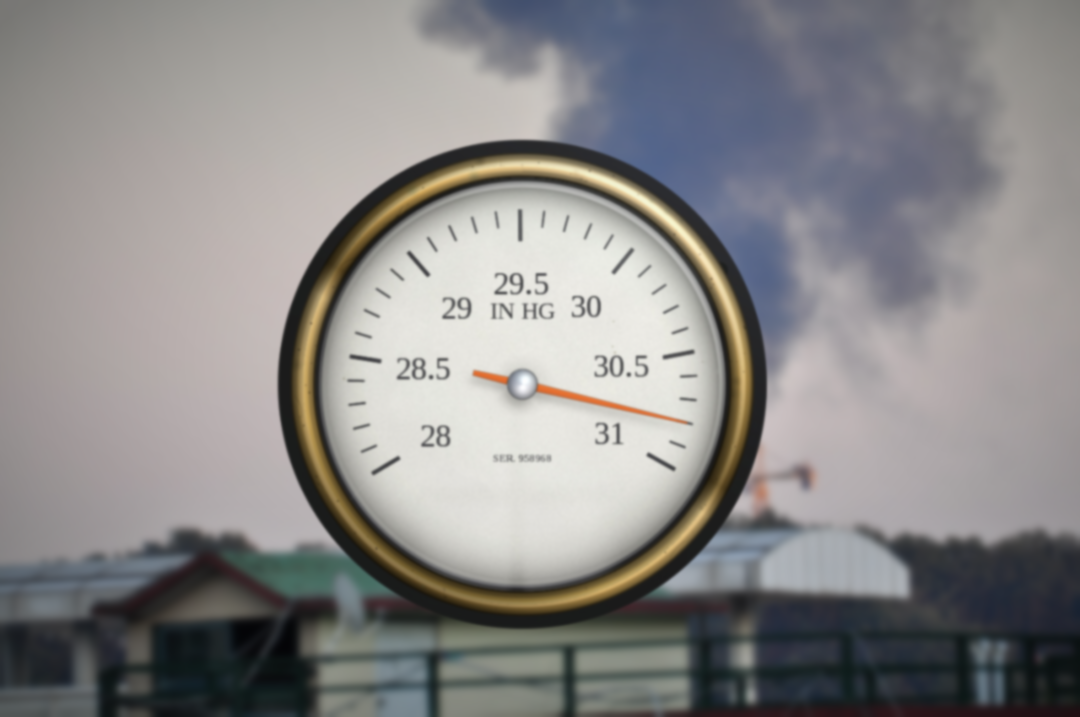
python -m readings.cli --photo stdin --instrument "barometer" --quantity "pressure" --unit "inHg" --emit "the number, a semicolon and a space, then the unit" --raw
30.8; inHg
